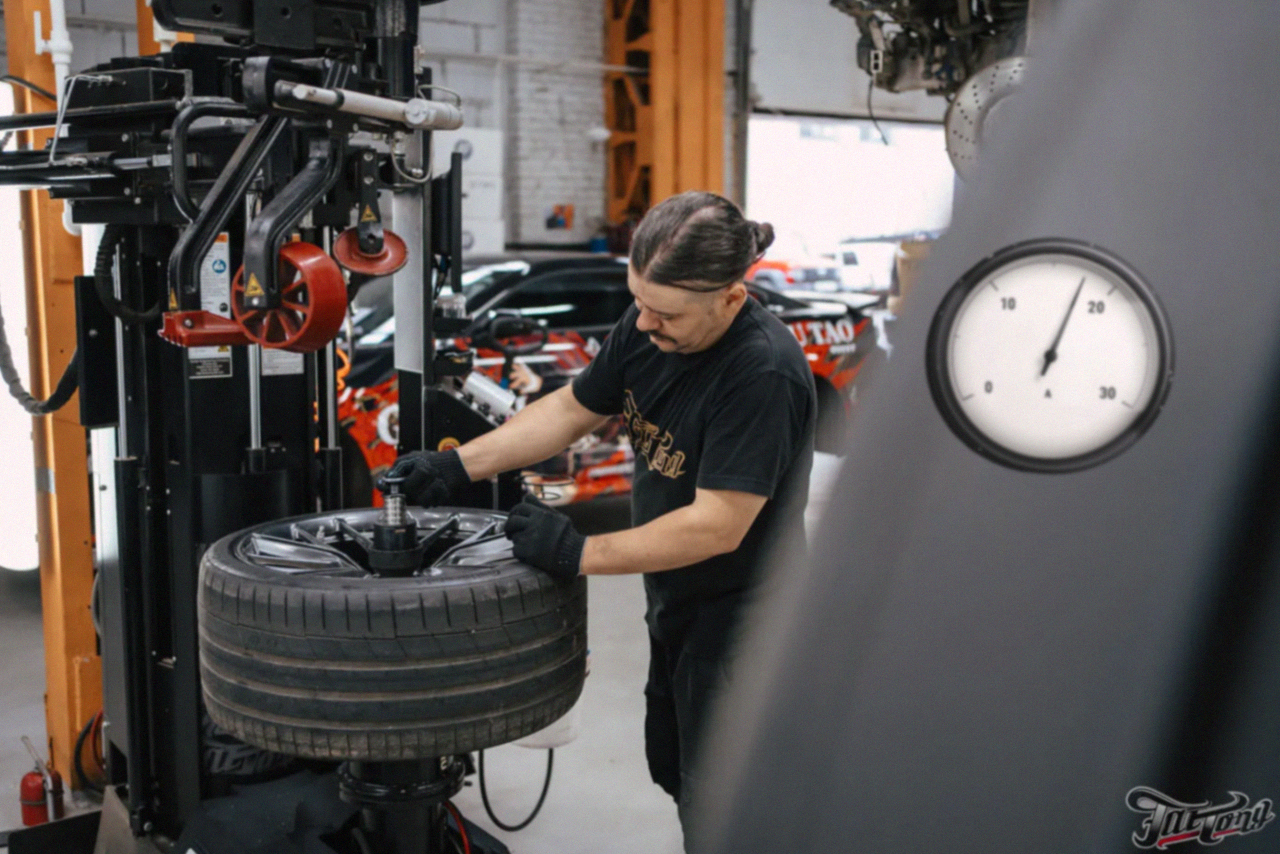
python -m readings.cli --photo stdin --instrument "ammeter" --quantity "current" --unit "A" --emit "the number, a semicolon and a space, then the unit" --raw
17.5; A
